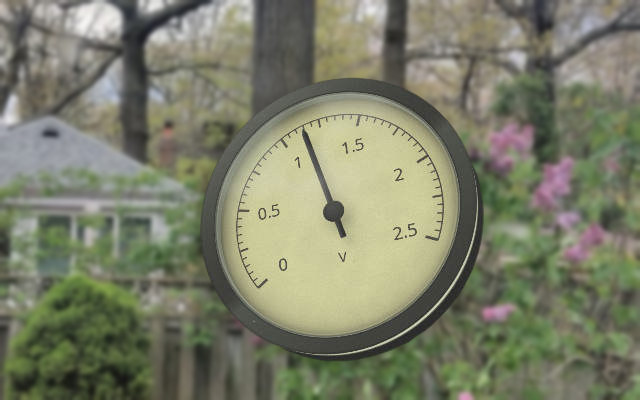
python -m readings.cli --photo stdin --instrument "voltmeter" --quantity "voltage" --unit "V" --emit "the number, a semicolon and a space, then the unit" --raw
1.15; V
